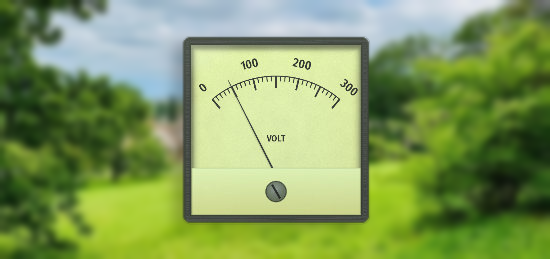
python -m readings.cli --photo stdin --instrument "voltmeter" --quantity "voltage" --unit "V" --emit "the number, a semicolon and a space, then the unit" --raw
50; V
